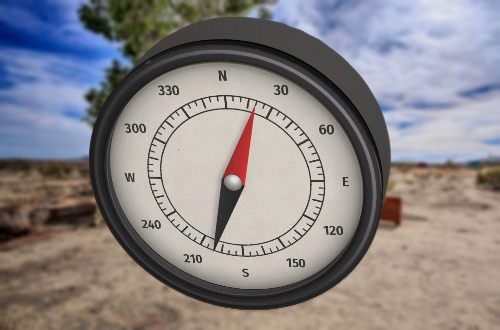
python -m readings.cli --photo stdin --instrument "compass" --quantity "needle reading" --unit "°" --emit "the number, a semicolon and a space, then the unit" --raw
20; °
